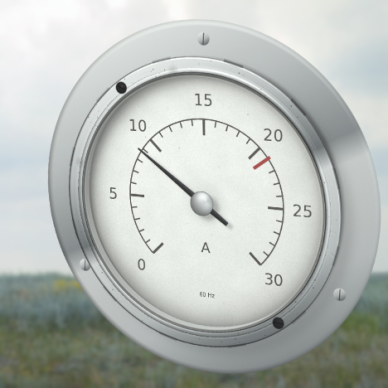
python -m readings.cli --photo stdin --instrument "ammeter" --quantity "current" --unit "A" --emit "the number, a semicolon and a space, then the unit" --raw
9; A
